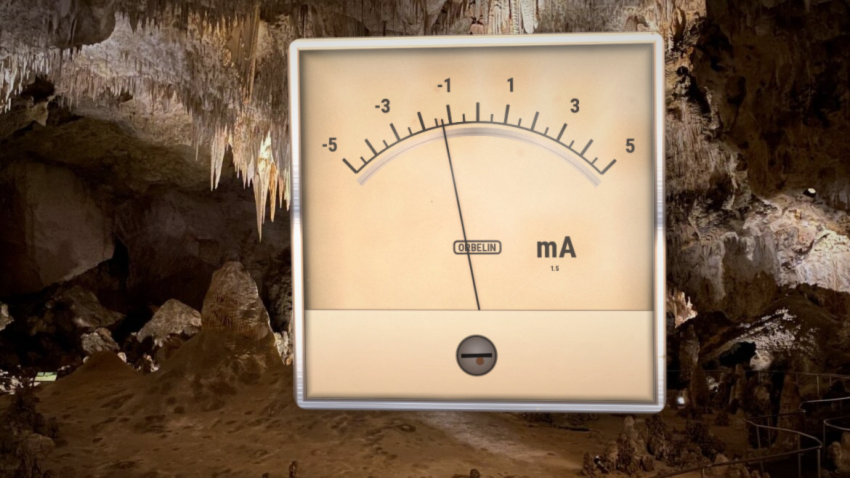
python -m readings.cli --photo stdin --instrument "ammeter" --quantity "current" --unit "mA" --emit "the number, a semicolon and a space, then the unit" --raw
-1.25; mA
